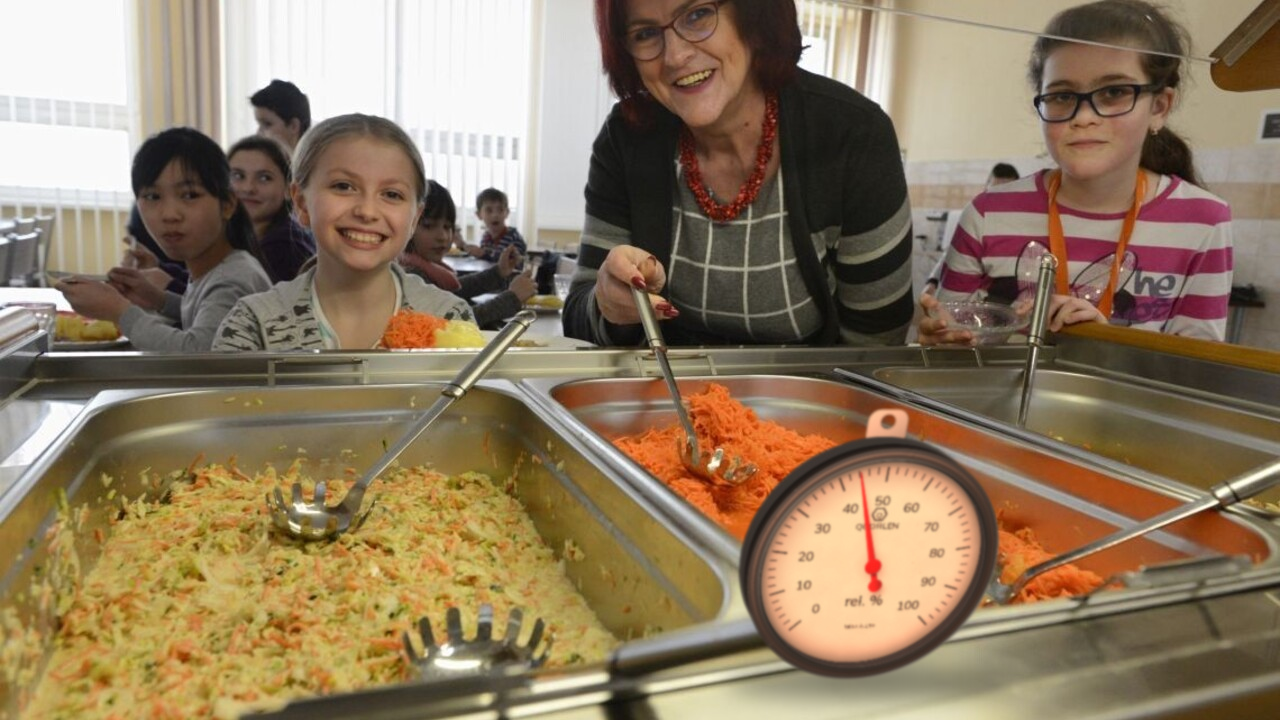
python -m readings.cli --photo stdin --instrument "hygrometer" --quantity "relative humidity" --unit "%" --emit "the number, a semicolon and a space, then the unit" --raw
44; %
